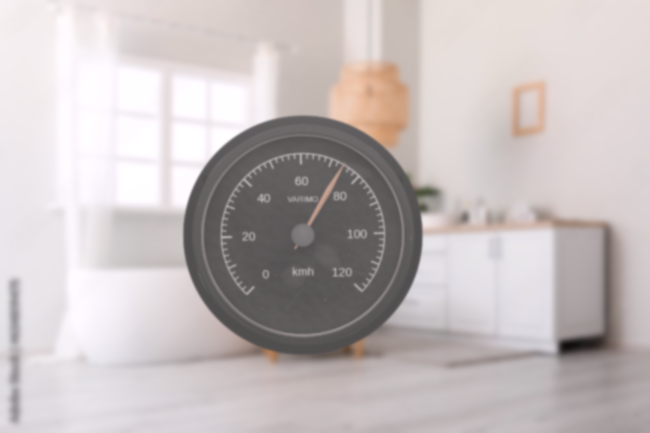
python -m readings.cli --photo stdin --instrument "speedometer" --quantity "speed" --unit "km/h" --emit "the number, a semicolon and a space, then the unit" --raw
74; km/h
